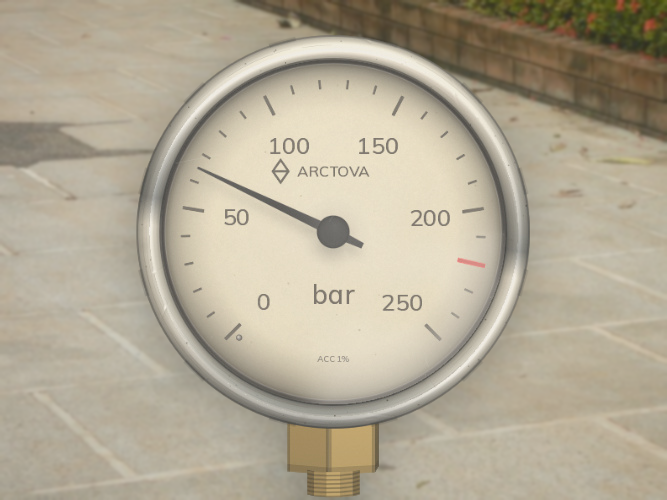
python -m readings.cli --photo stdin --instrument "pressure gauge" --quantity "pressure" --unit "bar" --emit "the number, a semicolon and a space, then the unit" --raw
65; bar
